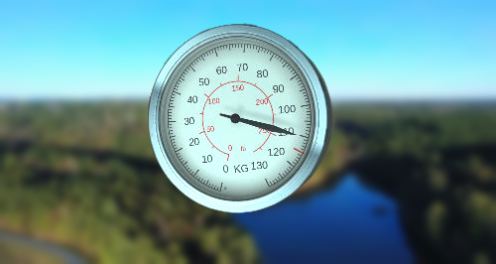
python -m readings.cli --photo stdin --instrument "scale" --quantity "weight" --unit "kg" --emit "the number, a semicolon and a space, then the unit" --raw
110; kg
